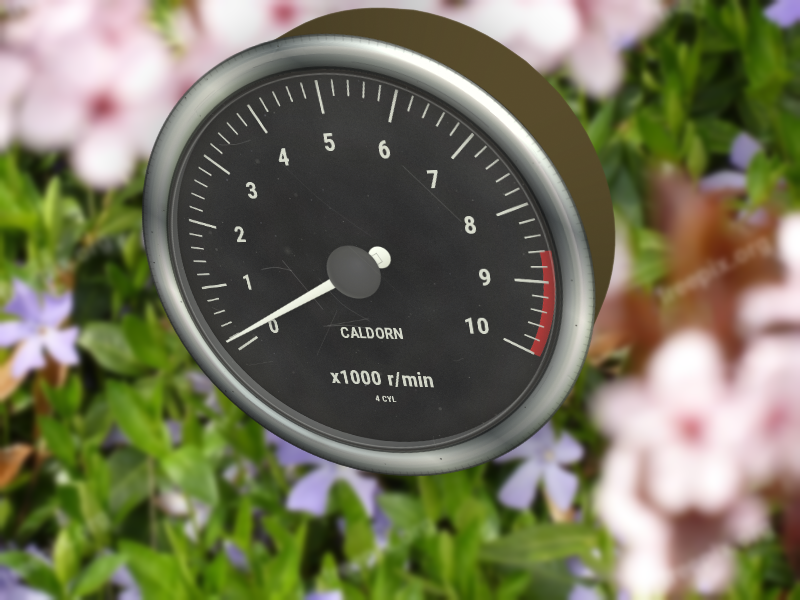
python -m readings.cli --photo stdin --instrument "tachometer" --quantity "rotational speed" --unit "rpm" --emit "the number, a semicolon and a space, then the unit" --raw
200; rpm
